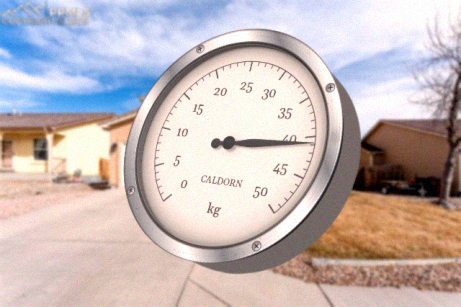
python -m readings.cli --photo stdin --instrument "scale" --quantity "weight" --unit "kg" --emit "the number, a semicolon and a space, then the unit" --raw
41; kg
